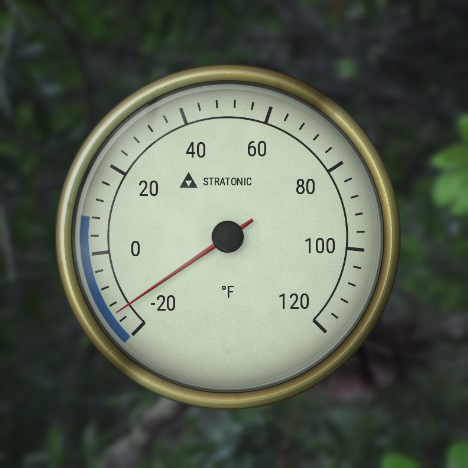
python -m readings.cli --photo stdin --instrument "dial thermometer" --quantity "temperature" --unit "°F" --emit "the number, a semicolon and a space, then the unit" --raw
-14; °F
